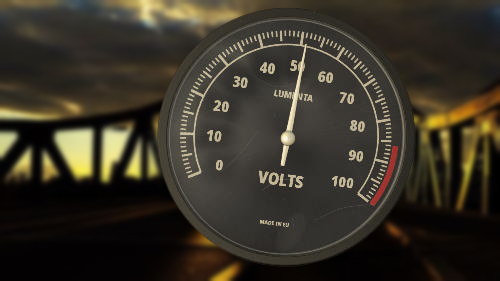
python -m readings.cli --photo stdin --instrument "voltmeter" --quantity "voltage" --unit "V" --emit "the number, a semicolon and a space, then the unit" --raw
51; V
